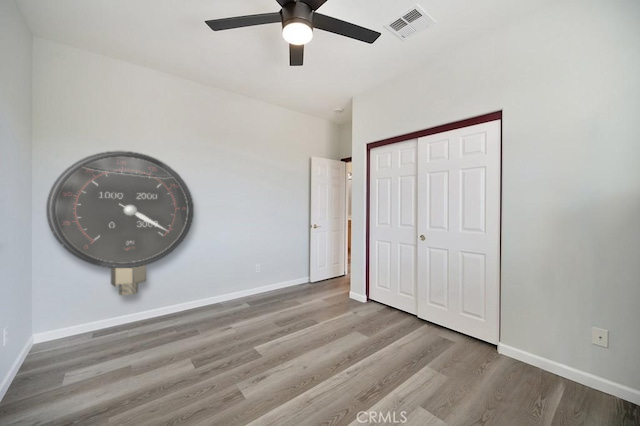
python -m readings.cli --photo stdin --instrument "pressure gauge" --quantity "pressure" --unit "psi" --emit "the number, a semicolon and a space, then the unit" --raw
2900; psi
